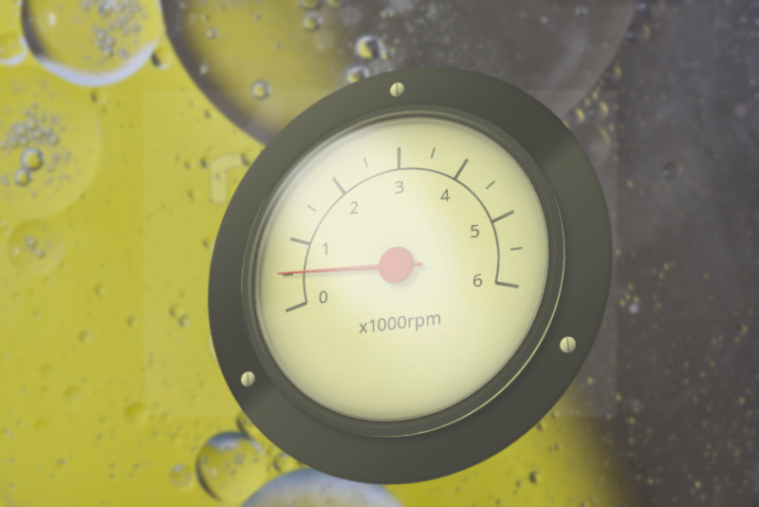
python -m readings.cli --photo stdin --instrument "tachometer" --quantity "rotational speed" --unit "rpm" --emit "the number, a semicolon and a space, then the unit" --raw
500; rpm
